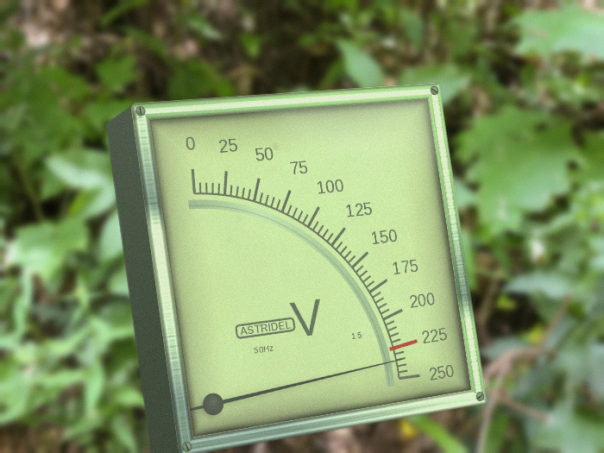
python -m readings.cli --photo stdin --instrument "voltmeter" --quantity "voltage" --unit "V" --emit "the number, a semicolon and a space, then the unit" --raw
235; V
